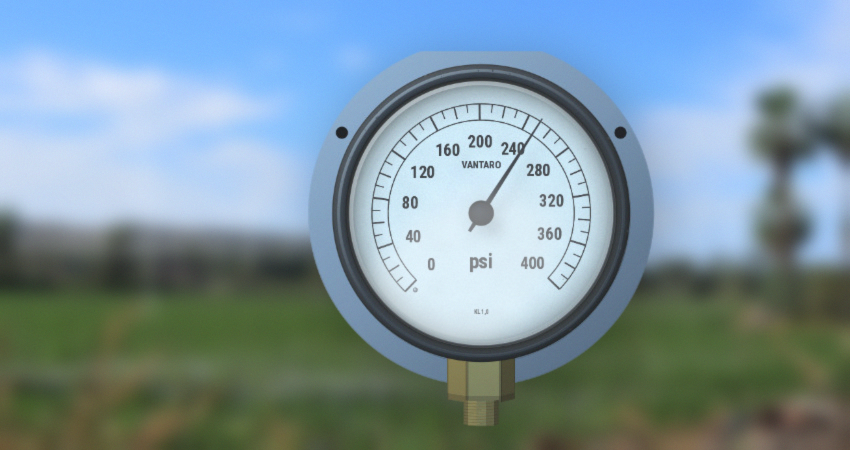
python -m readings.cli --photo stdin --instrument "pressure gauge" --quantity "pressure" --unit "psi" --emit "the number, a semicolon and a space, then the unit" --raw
250; psi
